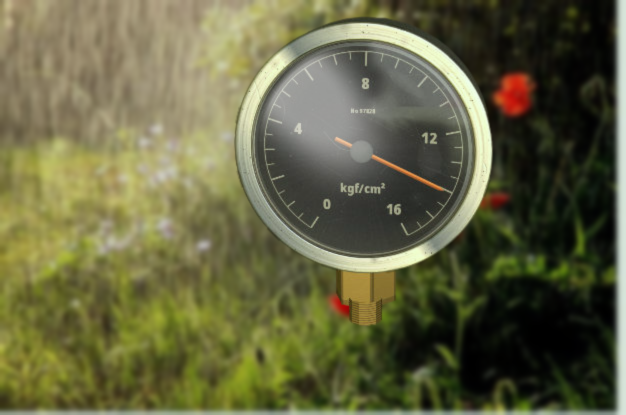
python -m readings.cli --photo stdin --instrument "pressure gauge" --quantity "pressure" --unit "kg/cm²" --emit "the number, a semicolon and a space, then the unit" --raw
14; kg/cm²
